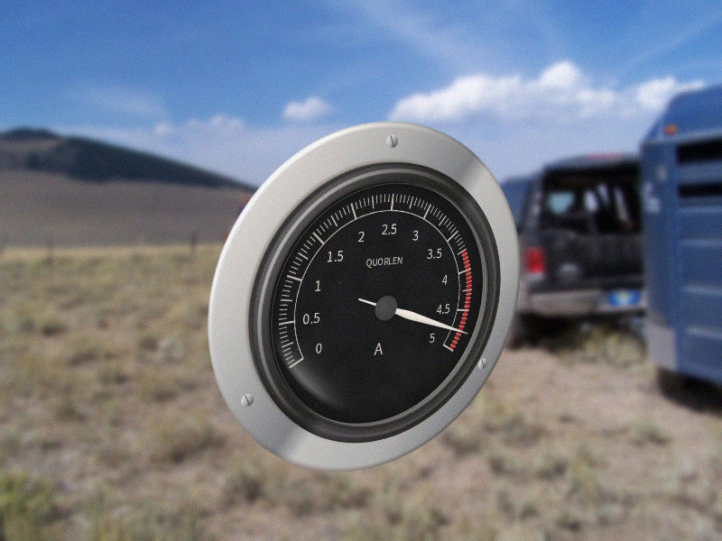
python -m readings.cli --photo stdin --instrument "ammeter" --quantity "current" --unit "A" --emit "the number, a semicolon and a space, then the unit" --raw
4.75; A
